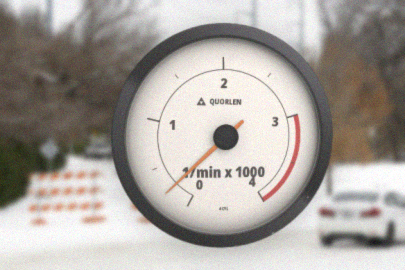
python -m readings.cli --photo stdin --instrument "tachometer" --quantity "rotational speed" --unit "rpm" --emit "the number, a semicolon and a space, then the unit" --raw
250; rpm
